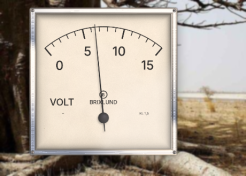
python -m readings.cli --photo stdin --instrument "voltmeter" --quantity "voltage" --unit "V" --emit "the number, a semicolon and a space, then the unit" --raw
6.5; V
